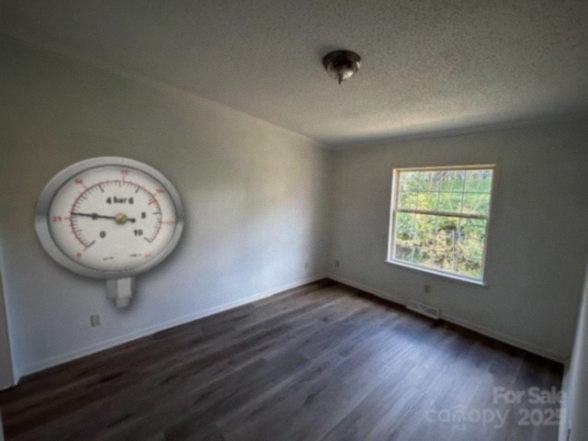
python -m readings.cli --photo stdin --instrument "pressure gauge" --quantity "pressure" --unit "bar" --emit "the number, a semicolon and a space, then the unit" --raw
2; bar
